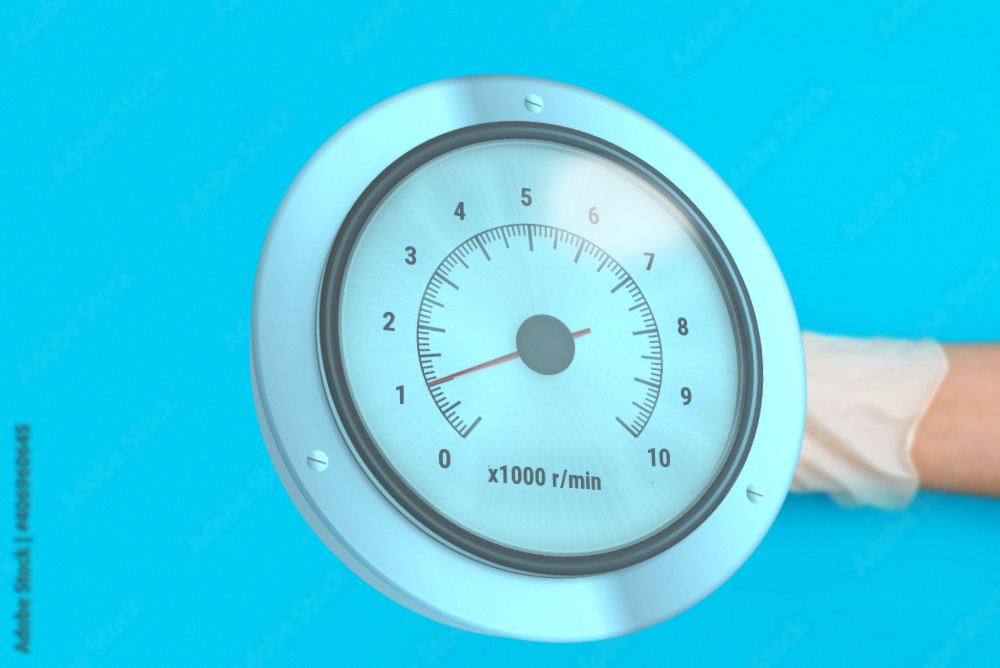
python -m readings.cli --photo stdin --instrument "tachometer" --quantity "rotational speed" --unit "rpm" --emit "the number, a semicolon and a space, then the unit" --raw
1000; rpm
